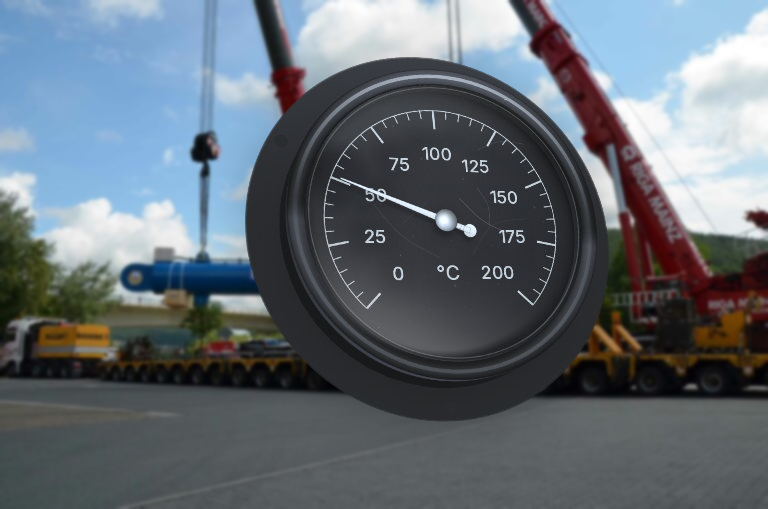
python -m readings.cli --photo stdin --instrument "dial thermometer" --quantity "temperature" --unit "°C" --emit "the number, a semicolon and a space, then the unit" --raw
50; °C
